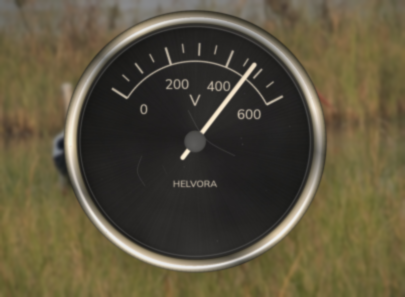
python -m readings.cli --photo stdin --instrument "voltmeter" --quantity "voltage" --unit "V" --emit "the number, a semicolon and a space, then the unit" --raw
475; V
